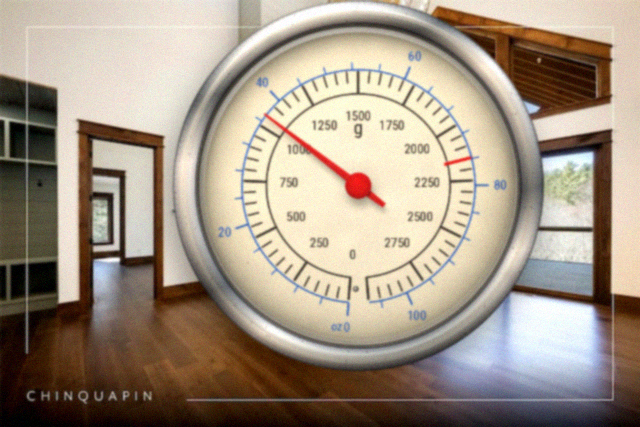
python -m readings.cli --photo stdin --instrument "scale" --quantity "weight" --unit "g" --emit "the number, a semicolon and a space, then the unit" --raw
1050; g
